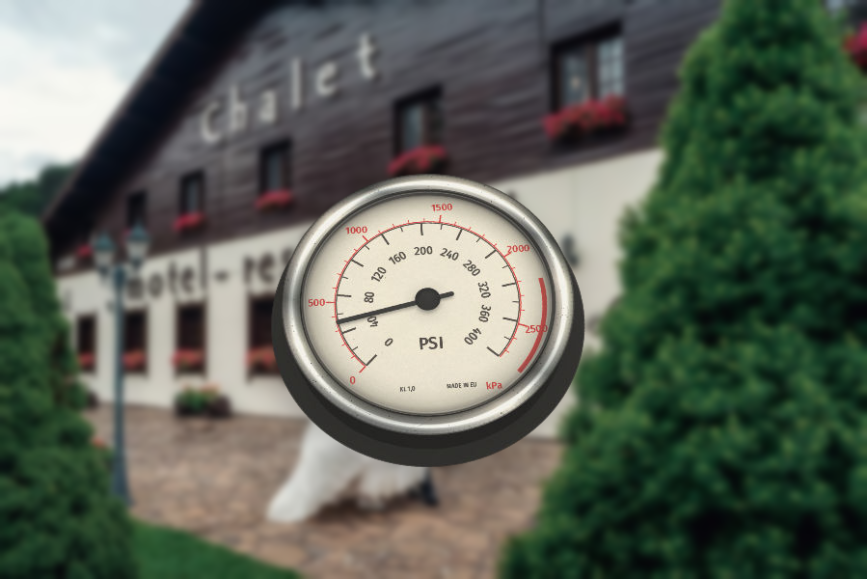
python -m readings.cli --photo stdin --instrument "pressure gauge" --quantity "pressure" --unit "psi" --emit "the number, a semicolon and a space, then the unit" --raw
50; psi
